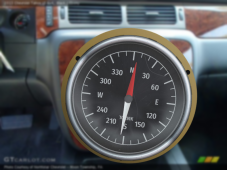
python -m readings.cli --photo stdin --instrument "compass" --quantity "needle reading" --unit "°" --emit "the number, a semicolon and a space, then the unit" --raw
5; °
